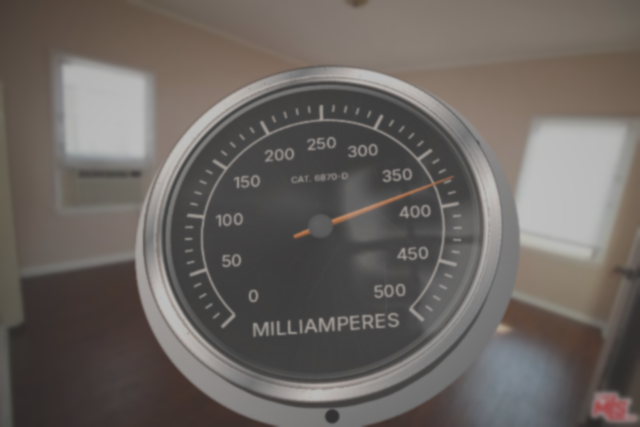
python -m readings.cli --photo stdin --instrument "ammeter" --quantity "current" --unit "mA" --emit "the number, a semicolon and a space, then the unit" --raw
380; mA
